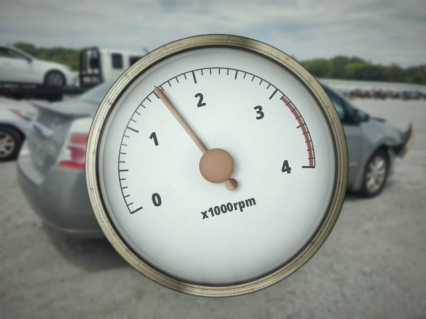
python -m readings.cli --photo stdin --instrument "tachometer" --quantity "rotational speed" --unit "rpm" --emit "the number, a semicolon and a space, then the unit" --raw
1550; rpm
